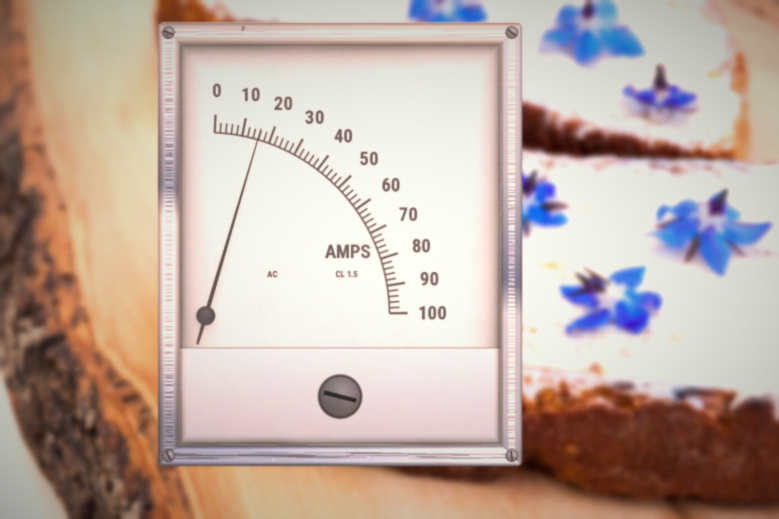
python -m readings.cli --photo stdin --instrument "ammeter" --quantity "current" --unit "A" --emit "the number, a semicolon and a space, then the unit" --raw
16; A
